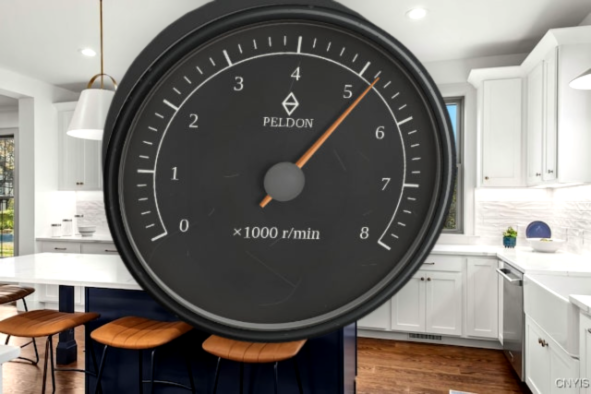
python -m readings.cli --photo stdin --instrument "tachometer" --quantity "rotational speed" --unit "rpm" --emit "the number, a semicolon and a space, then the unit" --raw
5200; rpm
